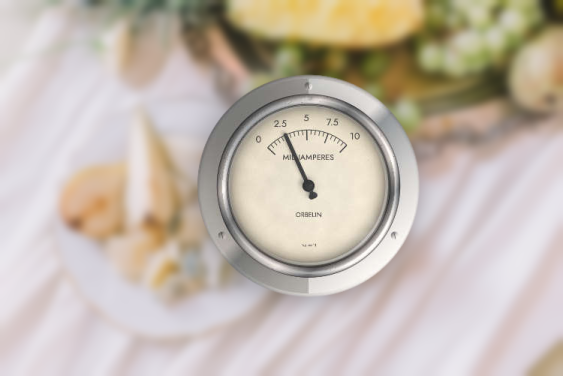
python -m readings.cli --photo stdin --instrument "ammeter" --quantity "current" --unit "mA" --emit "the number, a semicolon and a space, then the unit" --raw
2.5; mA
